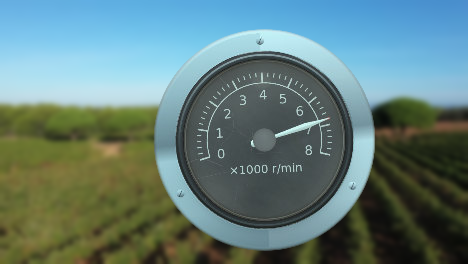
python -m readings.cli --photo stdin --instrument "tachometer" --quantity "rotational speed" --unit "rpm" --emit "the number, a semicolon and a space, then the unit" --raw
6800; rpm
